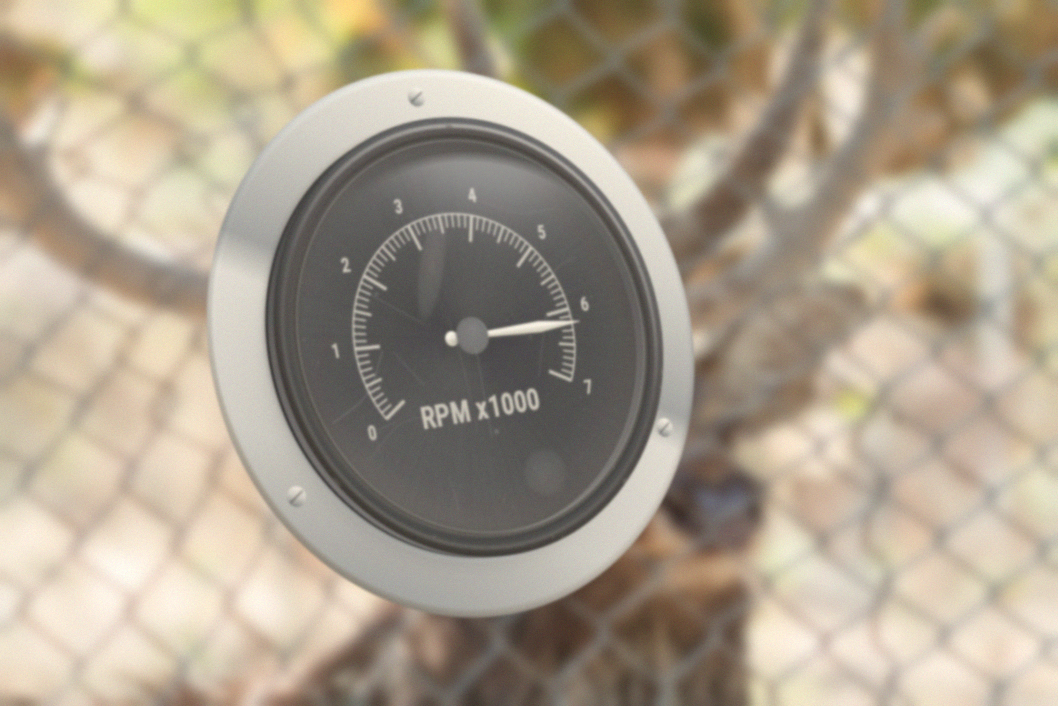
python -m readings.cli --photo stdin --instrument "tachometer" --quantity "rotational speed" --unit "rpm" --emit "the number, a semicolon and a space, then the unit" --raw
6200; rpm
